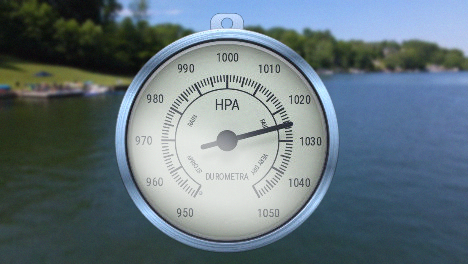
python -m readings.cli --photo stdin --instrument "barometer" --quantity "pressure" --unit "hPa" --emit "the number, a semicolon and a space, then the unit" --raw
1025; hPa
